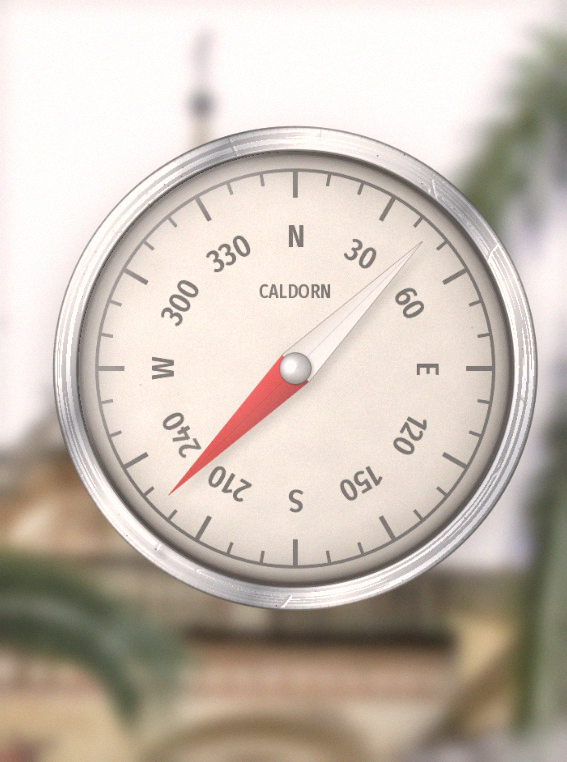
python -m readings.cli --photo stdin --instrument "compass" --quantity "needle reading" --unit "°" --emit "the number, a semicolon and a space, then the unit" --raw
225; °
